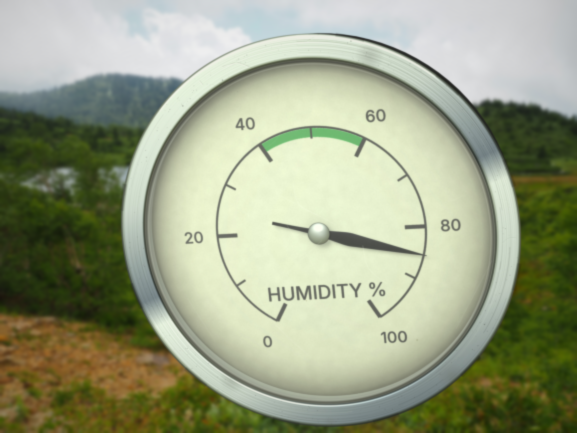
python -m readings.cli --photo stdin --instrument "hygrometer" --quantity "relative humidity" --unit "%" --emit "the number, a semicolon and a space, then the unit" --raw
85; %
